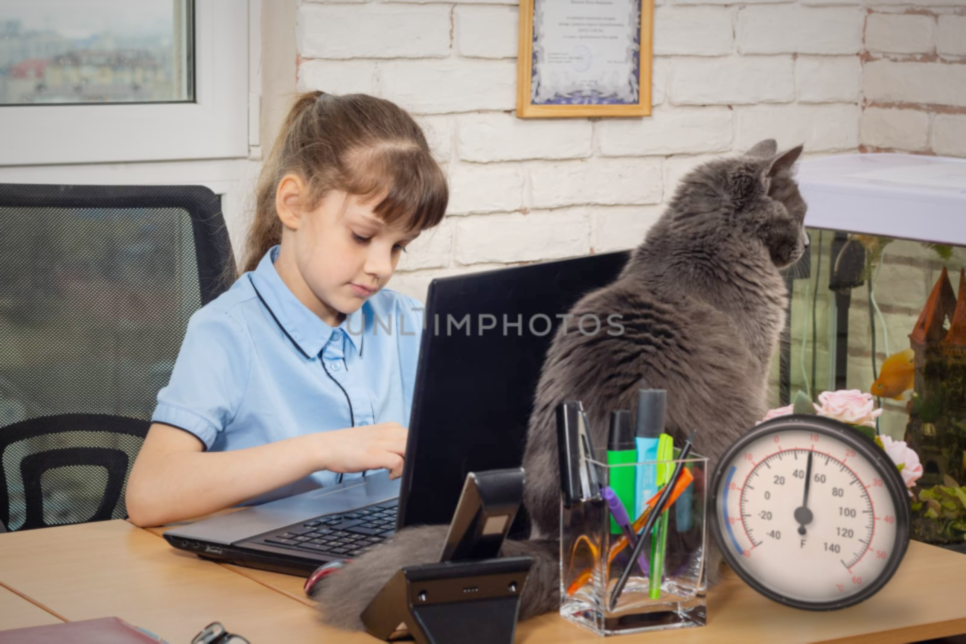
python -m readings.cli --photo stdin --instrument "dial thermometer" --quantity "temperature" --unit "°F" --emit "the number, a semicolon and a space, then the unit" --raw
50; °F
